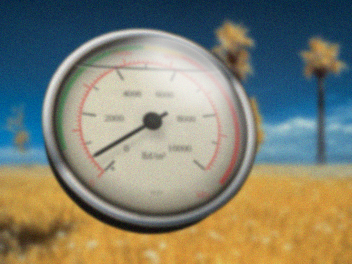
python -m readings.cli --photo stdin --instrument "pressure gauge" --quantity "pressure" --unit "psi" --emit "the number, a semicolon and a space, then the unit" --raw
500; psi
